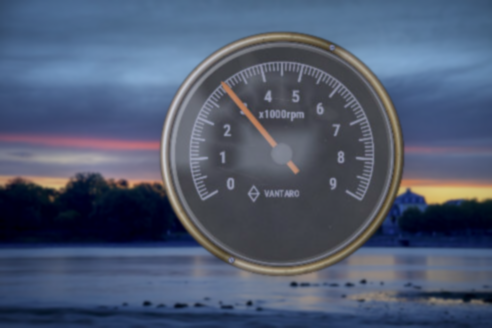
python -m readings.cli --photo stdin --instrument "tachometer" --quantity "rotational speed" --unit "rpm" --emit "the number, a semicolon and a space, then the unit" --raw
3000; rpm
